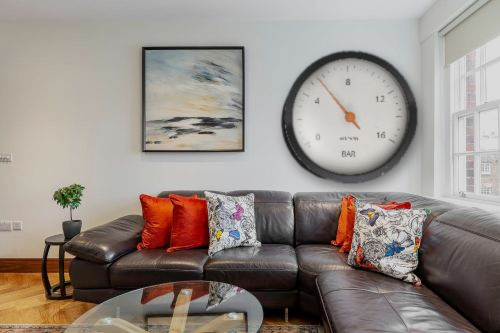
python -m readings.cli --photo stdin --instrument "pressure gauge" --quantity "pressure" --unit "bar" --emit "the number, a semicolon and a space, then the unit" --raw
5.5; bar
